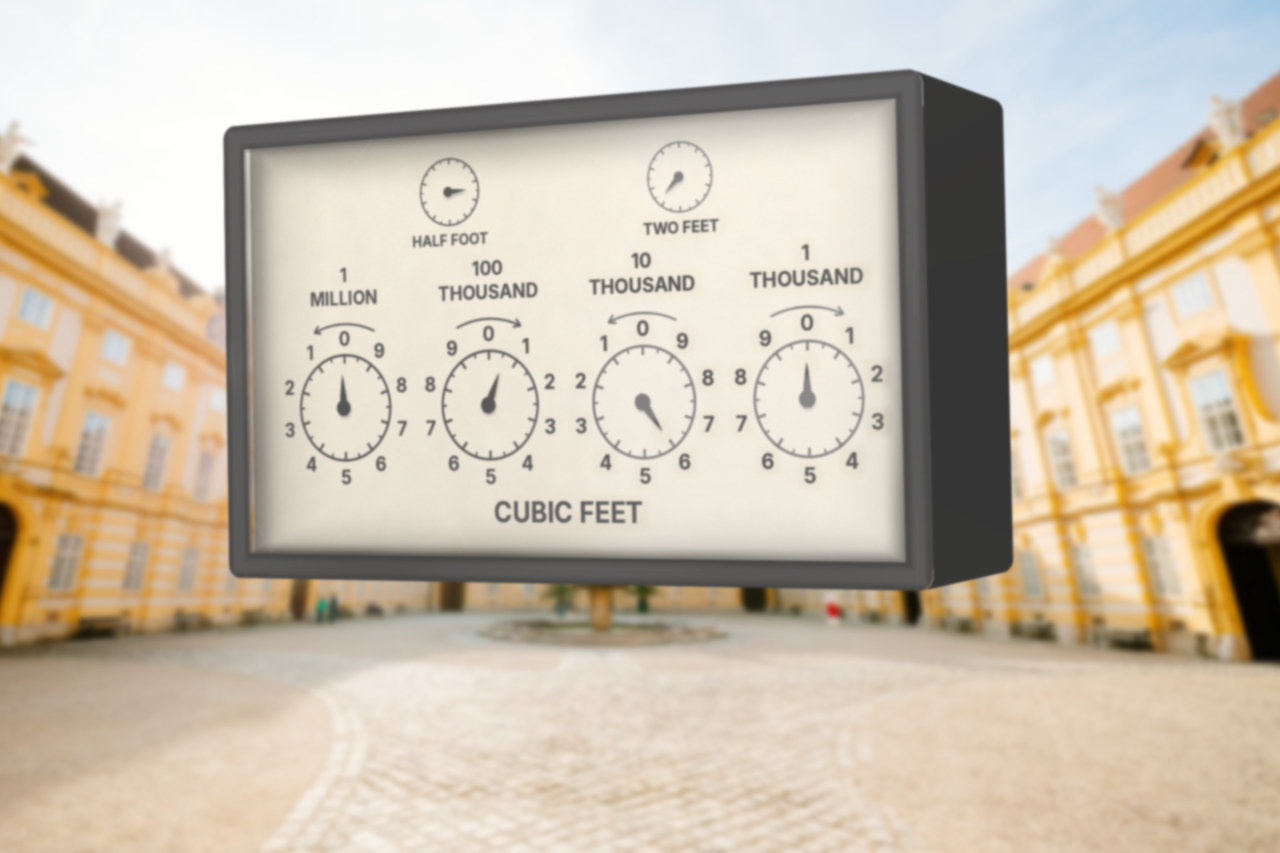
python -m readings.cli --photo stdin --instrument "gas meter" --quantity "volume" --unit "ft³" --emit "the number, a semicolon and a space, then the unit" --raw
6000; ft³
